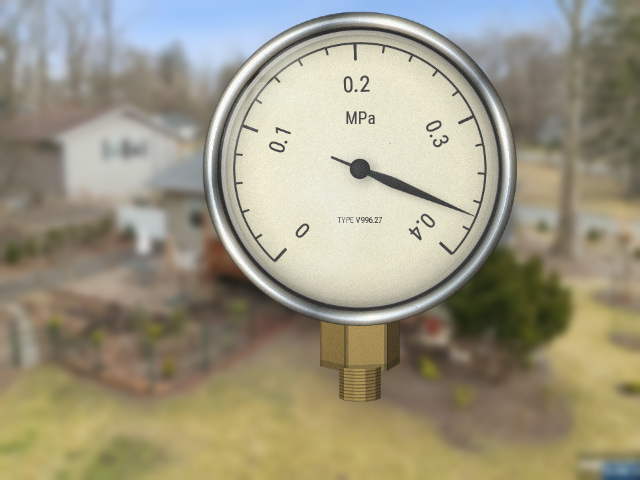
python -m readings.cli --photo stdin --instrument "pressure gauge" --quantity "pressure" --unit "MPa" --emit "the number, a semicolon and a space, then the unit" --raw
0.37; MPa
